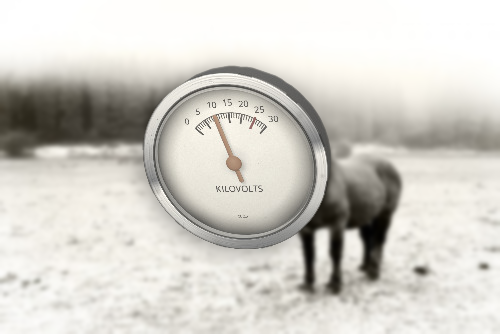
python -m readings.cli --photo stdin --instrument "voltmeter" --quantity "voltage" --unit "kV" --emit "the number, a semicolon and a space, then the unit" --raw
10; kV
